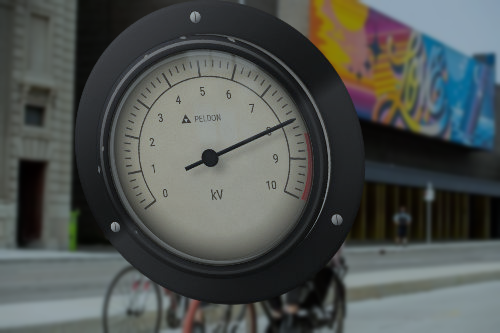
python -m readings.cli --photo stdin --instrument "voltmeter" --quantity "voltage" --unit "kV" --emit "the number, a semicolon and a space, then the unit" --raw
8; kV
